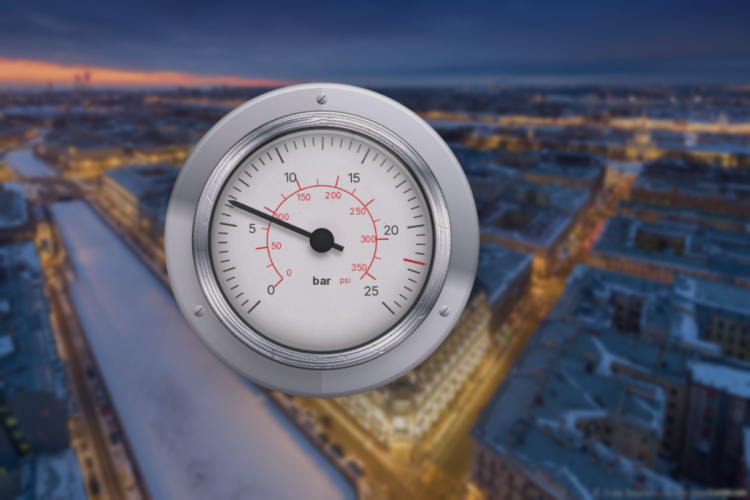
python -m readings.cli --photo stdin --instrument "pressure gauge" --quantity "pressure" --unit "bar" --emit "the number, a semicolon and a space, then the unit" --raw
6.25; bar
